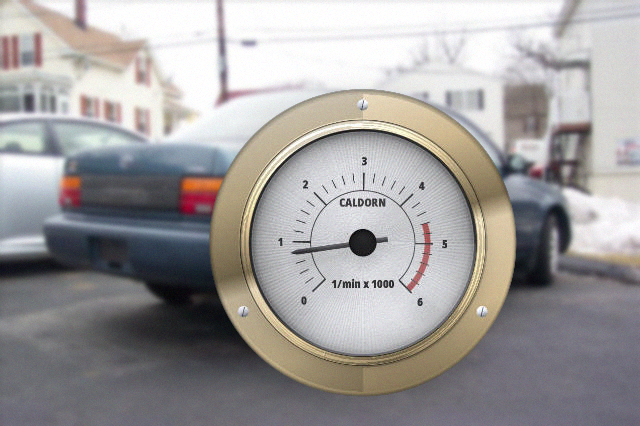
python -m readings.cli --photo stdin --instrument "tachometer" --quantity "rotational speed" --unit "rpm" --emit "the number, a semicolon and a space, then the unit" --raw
800; rpm
